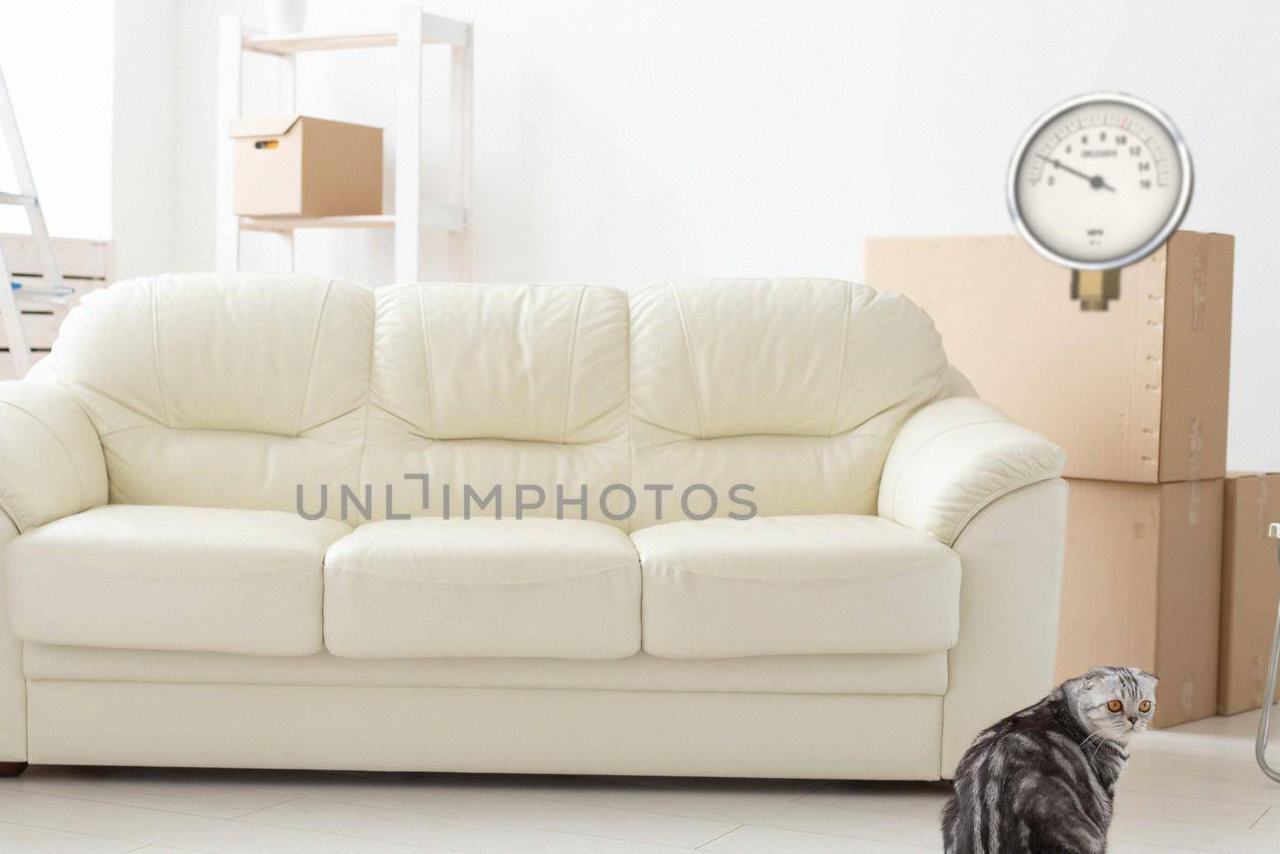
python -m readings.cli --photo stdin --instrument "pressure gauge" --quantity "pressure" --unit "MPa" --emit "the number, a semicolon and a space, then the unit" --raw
2; MPa
